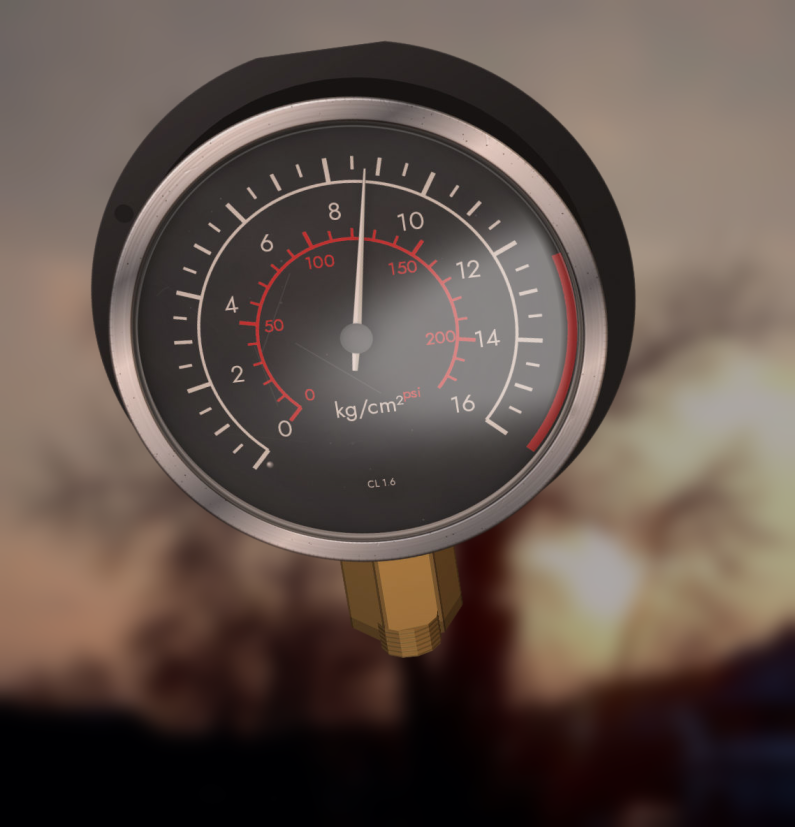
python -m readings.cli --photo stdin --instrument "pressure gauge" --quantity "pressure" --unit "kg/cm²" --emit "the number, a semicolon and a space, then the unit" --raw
8.75; kg/cm²
